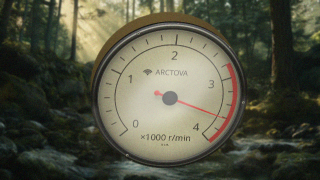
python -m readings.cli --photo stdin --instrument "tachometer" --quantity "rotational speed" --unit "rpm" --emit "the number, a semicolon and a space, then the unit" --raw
3600; rpm
